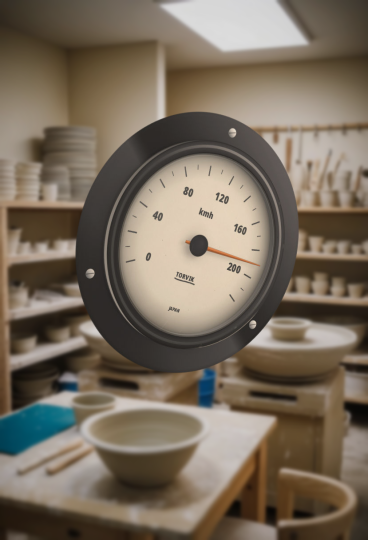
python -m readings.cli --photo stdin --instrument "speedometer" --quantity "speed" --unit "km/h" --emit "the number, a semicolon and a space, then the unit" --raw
190; km/h
